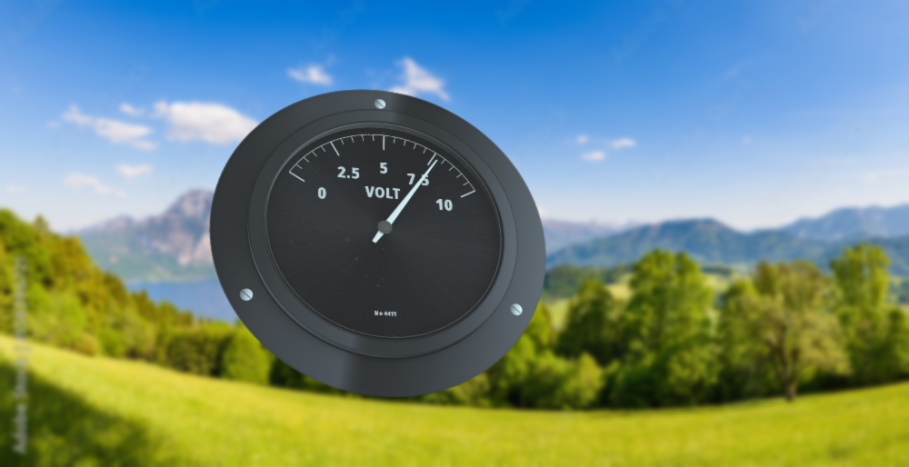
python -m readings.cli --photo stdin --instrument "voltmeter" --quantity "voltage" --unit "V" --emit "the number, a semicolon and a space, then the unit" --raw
7.75; V
